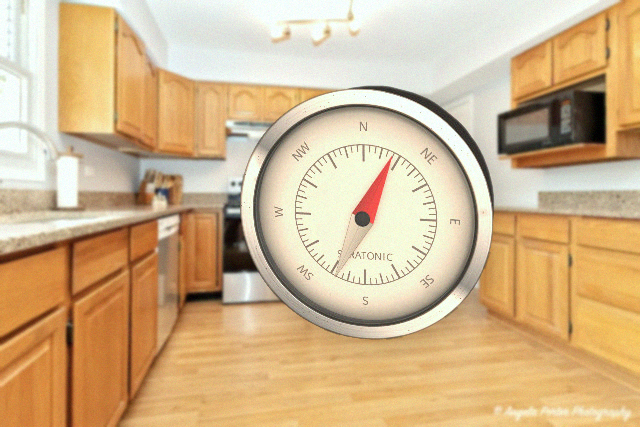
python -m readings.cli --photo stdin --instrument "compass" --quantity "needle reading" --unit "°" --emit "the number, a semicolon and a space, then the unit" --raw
25; °
